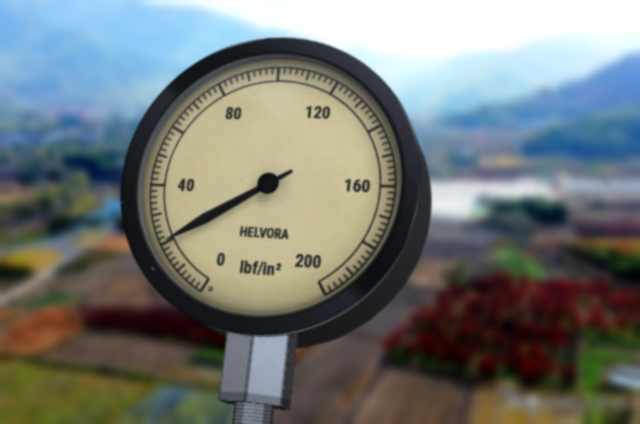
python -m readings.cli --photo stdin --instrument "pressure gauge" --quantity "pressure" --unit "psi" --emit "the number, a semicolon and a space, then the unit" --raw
20; psi
